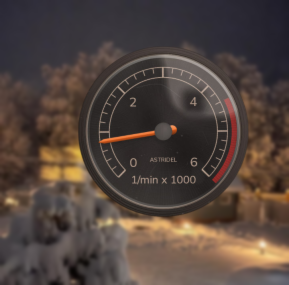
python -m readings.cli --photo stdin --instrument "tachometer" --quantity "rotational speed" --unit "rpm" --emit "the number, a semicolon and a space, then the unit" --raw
800; rpm
